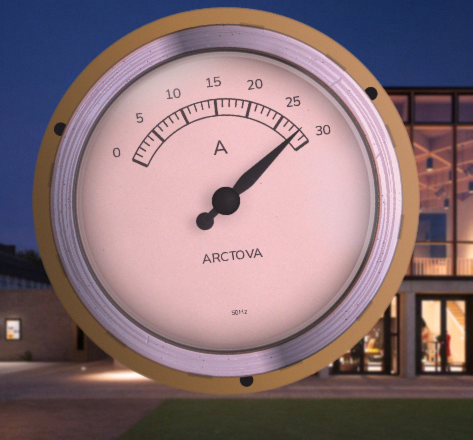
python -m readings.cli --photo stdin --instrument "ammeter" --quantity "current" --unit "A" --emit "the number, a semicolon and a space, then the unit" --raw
28; A
